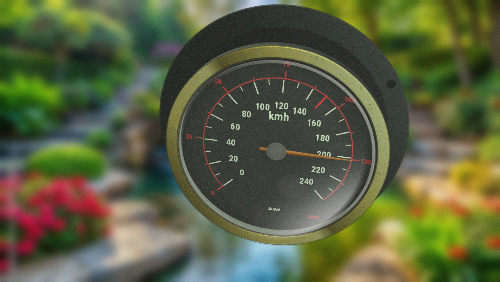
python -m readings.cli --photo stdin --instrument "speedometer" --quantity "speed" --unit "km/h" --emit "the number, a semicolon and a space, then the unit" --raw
200; km/h
